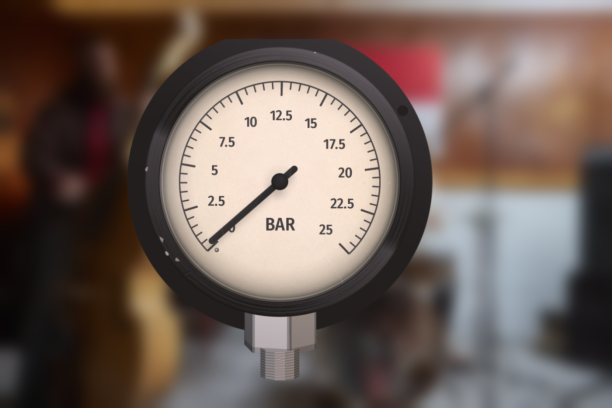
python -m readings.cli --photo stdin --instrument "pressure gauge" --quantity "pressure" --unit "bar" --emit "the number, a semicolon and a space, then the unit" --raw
0.25; bar
